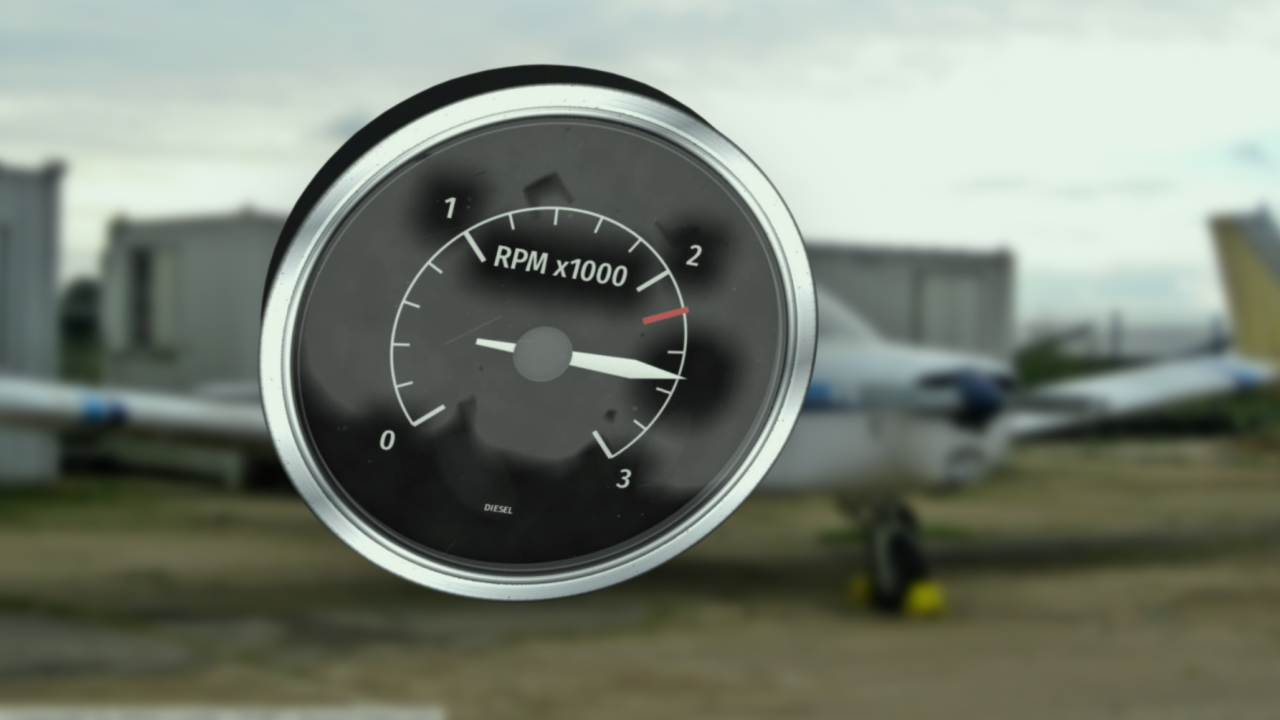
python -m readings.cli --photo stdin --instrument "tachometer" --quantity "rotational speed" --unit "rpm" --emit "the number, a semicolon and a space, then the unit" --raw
2500; rpm
